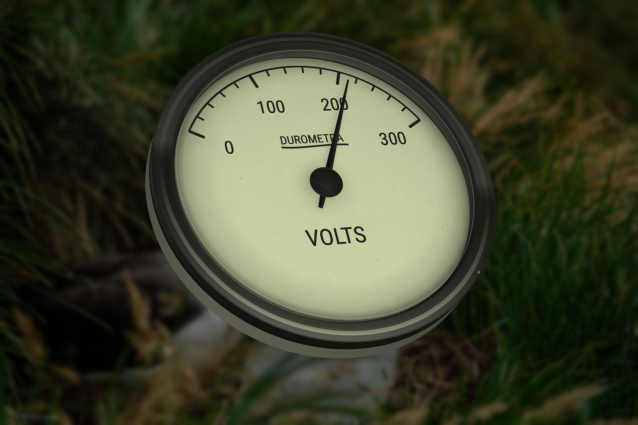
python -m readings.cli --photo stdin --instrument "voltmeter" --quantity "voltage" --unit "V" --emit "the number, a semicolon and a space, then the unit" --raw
210; V
